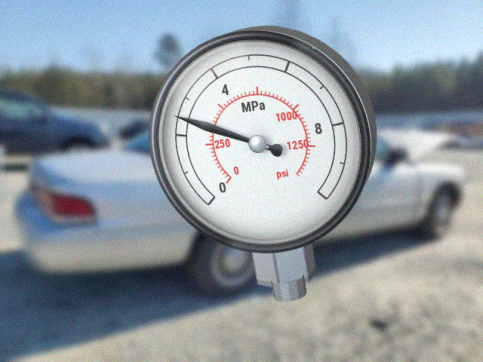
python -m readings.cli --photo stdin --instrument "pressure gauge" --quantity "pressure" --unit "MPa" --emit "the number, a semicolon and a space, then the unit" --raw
2.5; MPa
